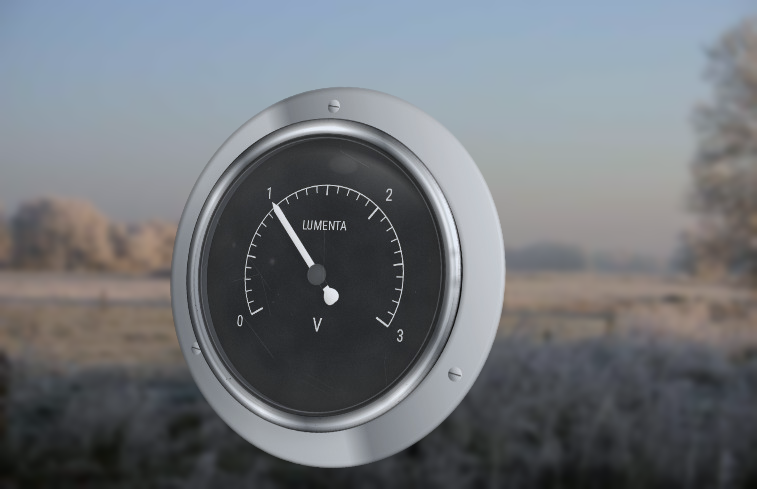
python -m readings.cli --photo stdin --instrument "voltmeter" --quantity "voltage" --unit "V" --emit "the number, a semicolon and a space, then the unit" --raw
1; V
